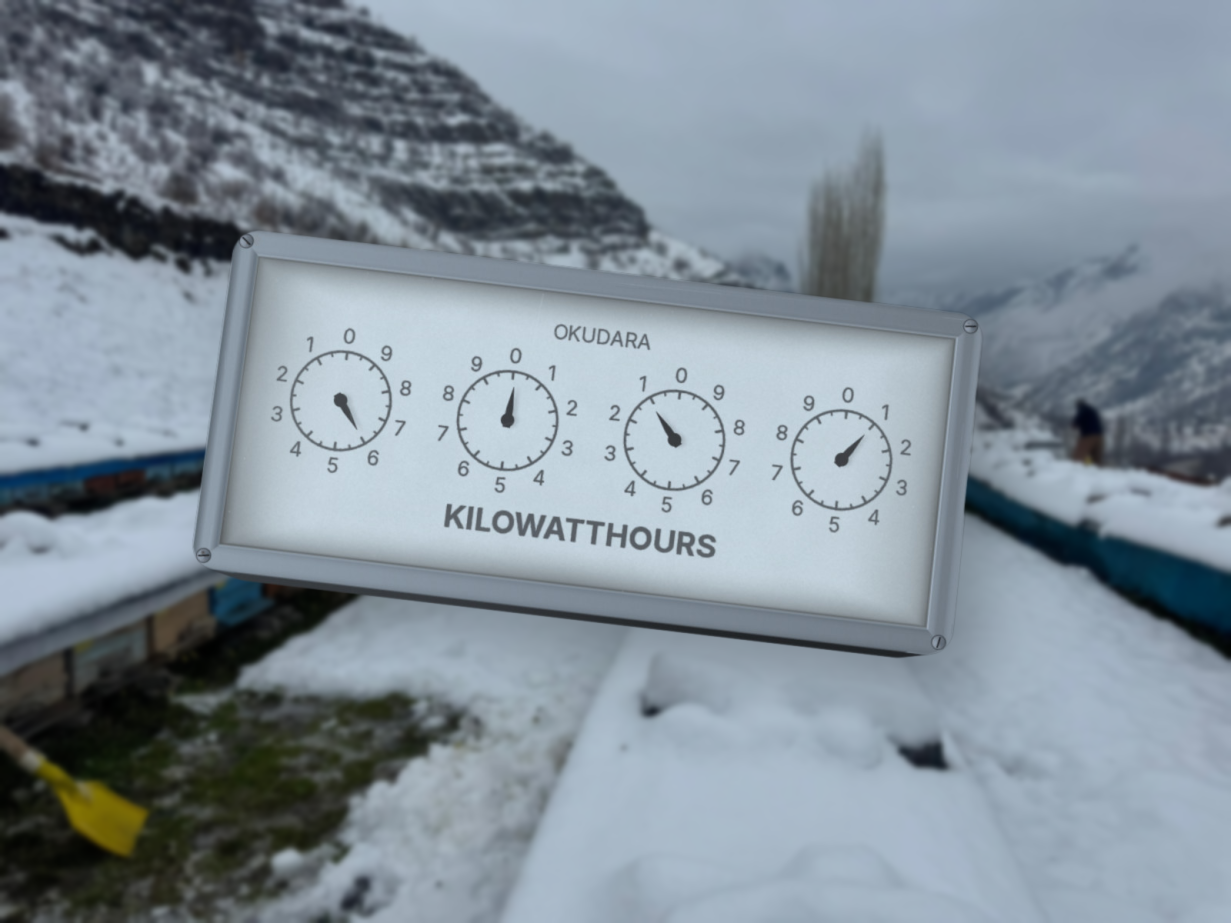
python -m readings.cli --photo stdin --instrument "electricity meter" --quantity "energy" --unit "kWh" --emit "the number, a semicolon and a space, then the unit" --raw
6011; kWh
